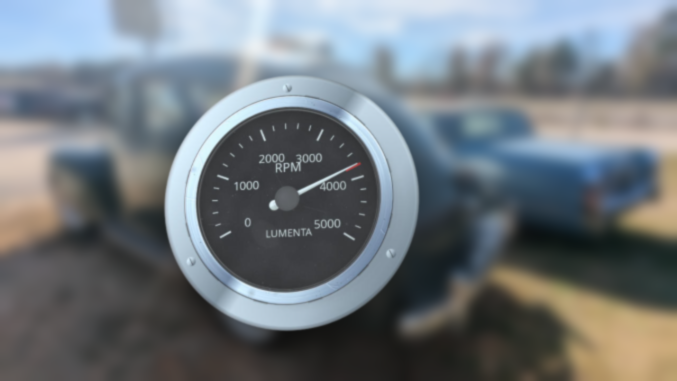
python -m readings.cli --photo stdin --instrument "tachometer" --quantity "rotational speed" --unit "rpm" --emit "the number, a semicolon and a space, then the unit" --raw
3800; rpm
